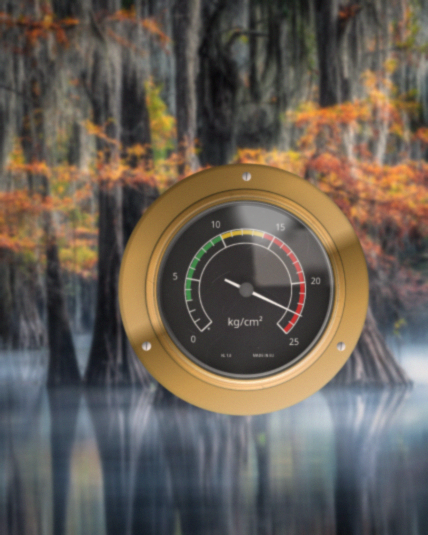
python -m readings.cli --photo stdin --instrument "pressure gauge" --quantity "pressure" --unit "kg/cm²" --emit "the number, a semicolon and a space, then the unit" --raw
23; kg/cm²
